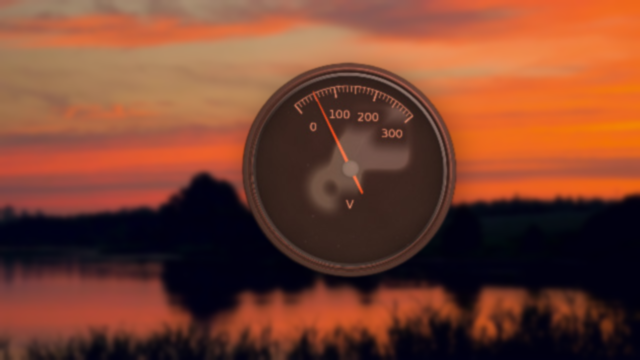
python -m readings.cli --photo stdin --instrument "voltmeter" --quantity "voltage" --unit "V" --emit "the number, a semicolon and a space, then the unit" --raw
50; V
